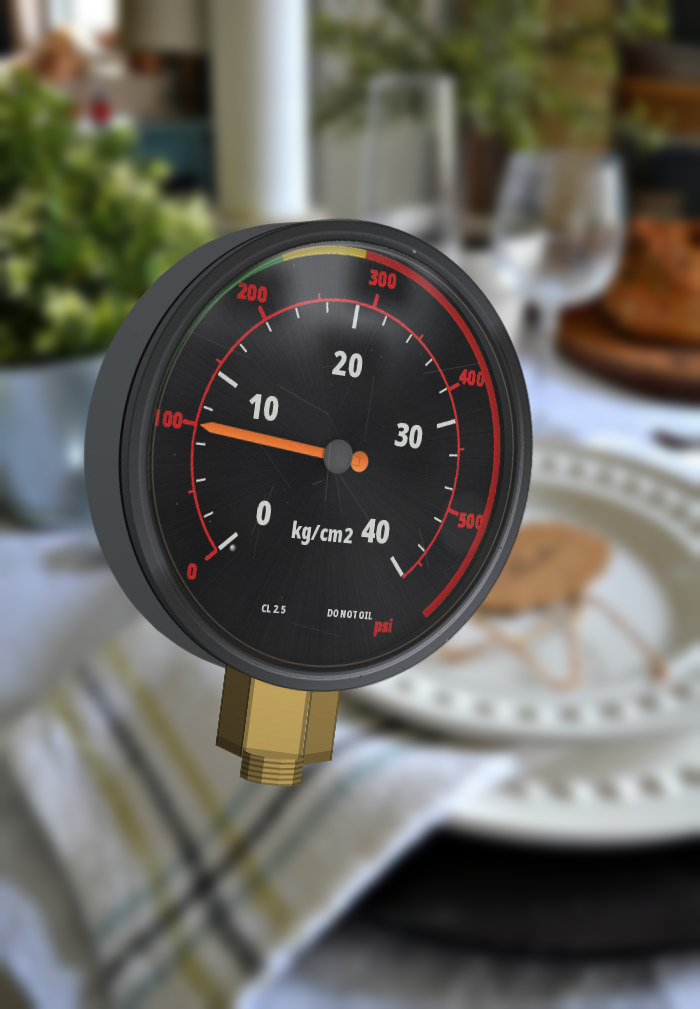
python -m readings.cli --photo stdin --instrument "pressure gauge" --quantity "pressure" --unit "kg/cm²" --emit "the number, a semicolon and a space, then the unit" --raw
7; kg/cm²
